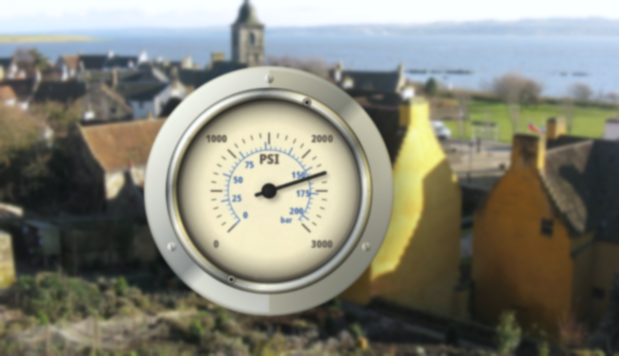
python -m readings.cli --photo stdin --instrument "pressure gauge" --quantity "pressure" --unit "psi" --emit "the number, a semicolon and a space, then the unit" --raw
2300; psi
